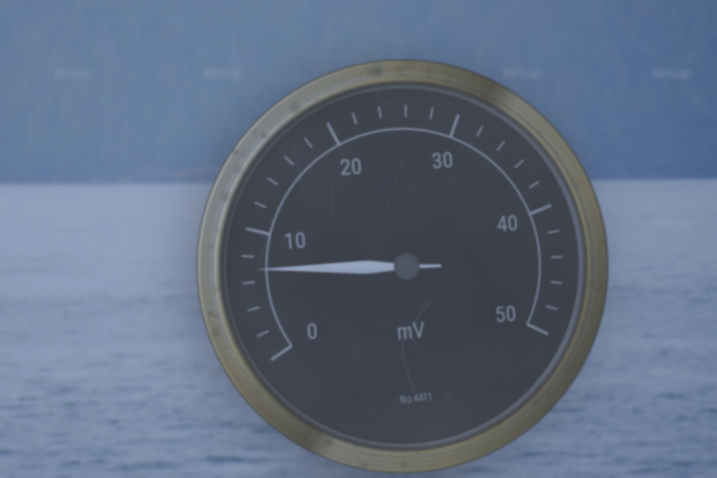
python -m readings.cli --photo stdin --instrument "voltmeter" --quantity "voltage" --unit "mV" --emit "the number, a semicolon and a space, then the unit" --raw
7; mV
